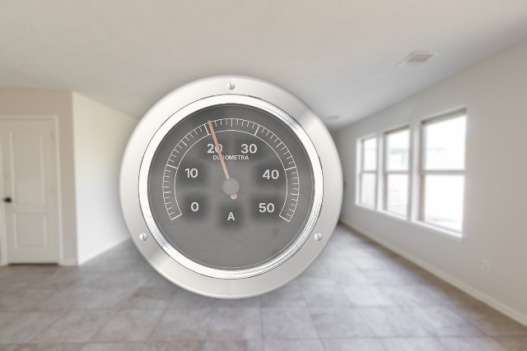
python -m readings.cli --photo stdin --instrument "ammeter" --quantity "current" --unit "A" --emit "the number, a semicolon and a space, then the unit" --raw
21; A
